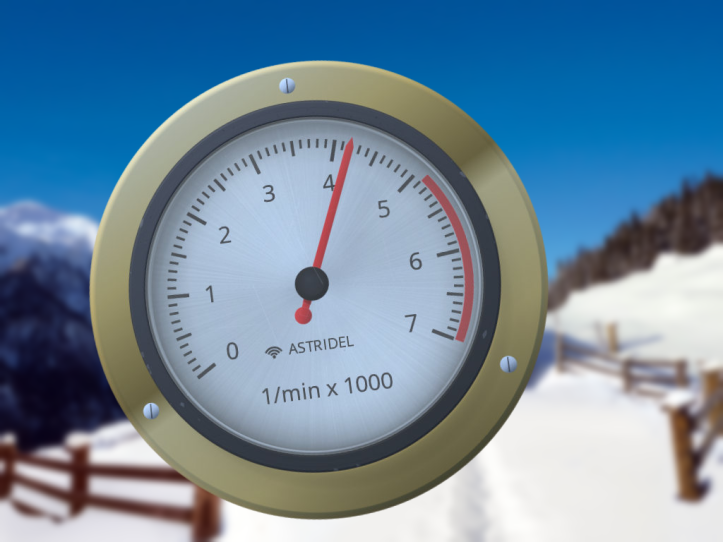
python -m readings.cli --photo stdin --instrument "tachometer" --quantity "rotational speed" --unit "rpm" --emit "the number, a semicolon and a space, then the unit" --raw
4200; rpm
